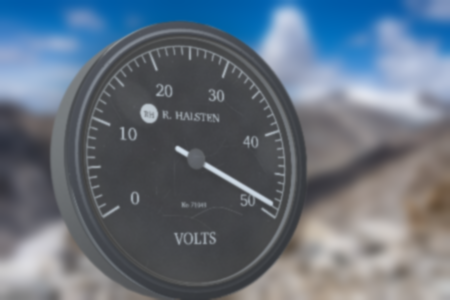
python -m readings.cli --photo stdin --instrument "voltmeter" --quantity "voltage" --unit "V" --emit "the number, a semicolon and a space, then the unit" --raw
49; V
